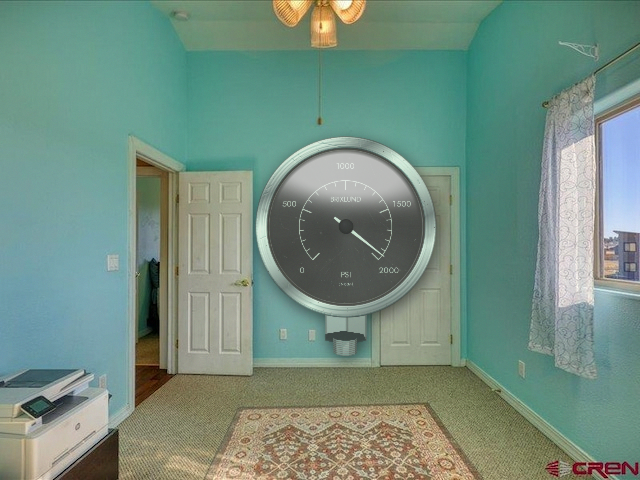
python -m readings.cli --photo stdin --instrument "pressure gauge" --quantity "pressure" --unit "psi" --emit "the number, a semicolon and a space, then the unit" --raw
1950; psi
